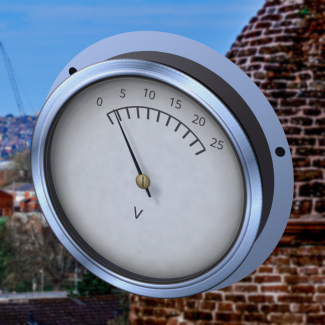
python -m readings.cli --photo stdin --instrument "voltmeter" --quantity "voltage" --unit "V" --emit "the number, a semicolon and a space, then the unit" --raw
2.5; V
